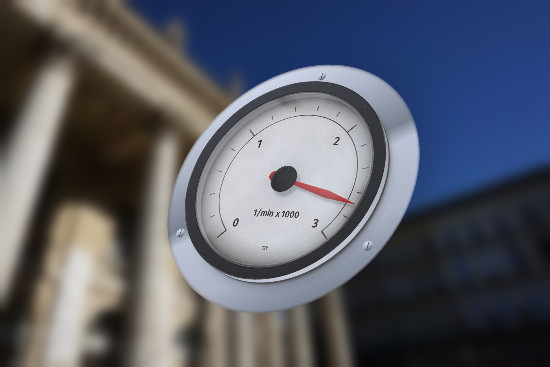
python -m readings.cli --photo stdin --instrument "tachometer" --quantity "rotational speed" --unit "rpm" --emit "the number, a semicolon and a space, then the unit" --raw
2700; rpm
